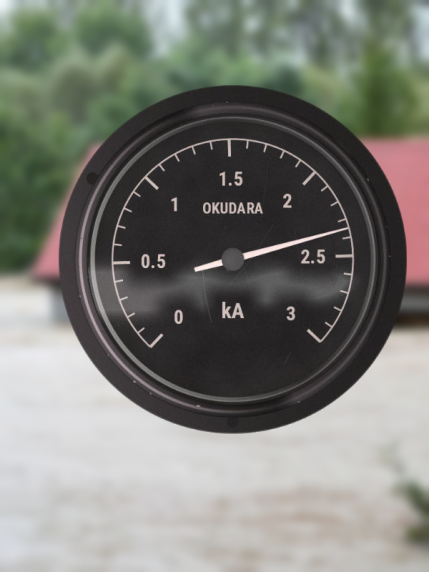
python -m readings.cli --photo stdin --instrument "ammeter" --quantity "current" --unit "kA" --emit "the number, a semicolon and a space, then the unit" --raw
2.35; kA
